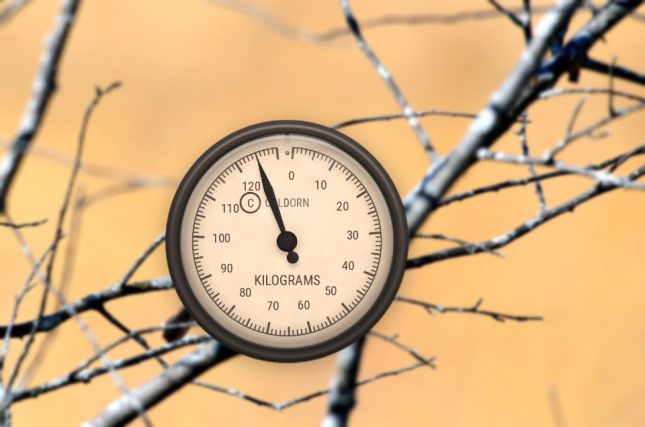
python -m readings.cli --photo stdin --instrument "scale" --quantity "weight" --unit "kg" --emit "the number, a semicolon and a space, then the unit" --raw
125; kg
